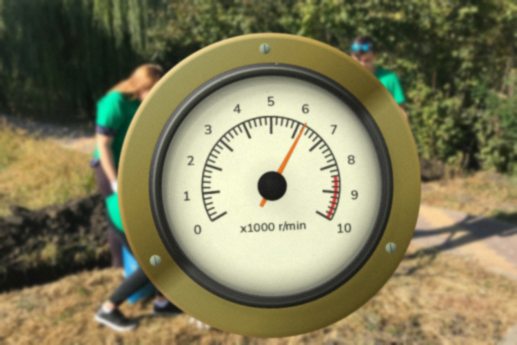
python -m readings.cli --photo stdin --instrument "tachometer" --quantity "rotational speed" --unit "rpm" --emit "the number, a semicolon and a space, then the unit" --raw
6200; rpm
